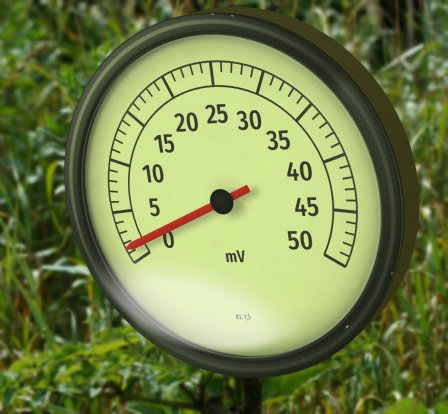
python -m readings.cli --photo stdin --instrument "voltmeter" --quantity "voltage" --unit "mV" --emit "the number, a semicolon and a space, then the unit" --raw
1.5; mV
